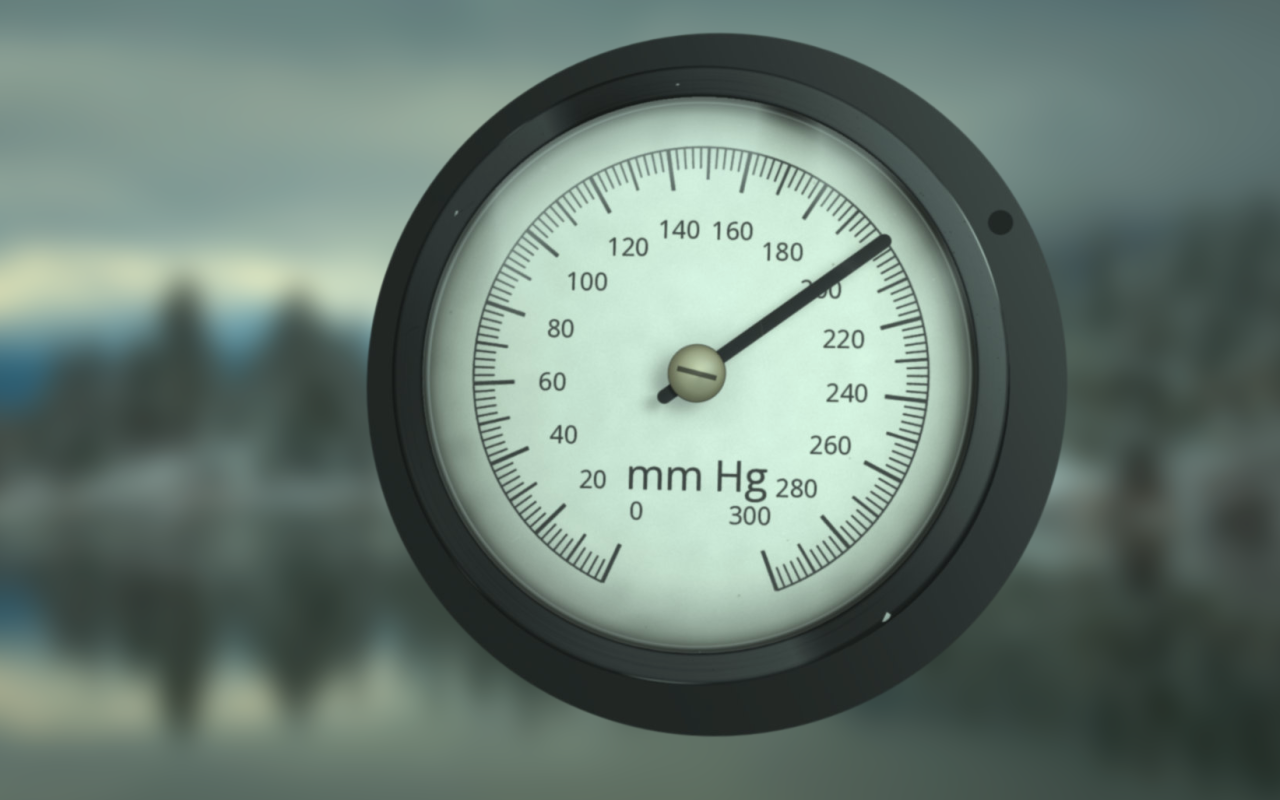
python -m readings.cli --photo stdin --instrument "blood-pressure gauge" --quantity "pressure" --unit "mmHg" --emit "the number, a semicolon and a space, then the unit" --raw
200; mmHg
